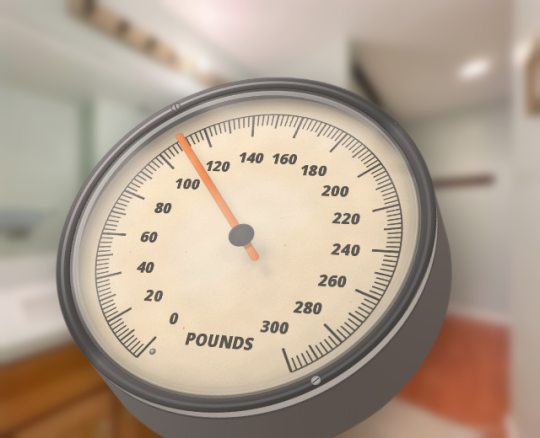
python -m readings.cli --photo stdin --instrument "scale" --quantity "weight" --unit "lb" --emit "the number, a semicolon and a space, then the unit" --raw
110; lb
